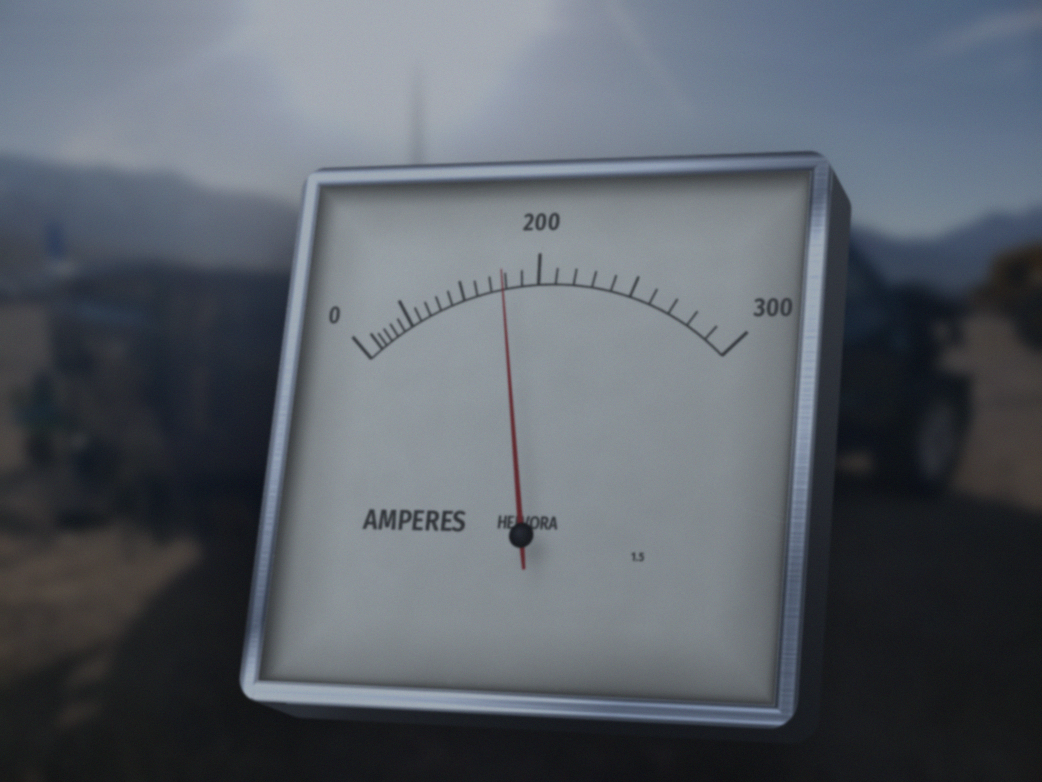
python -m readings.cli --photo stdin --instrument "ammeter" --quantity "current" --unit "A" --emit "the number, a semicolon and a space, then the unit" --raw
180; A
